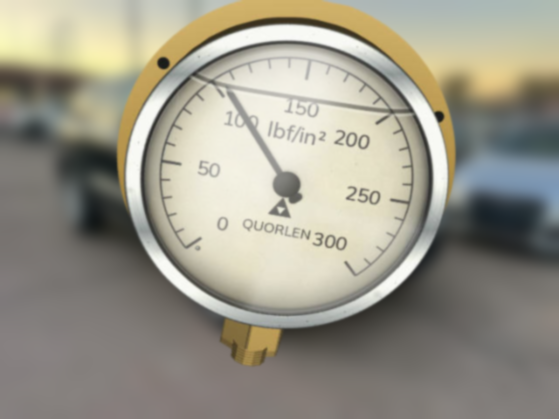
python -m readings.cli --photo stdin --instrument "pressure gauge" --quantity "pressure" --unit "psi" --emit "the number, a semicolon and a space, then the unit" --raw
105; psi
